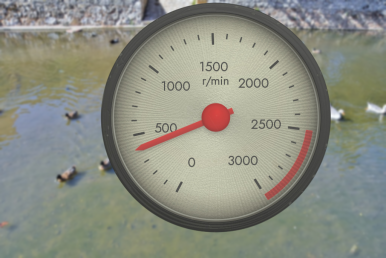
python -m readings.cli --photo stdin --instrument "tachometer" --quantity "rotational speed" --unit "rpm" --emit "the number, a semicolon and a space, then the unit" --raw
400; rpm
